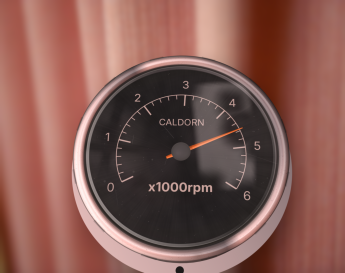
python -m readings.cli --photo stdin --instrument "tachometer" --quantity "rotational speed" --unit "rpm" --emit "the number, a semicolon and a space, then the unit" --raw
4600; rpm
